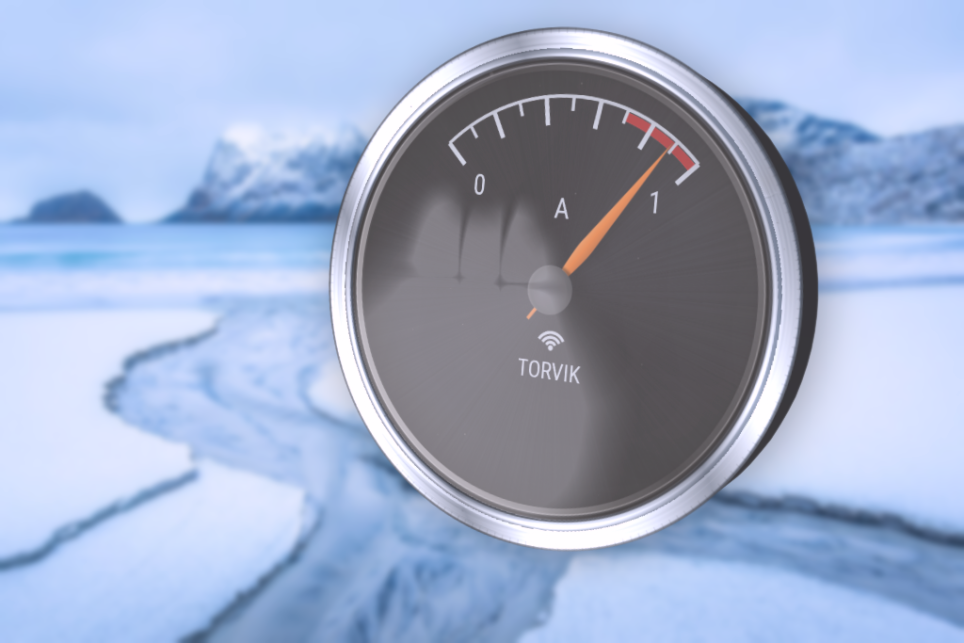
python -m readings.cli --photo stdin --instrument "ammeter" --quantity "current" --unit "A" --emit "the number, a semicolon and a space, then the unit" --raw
0.9; A
